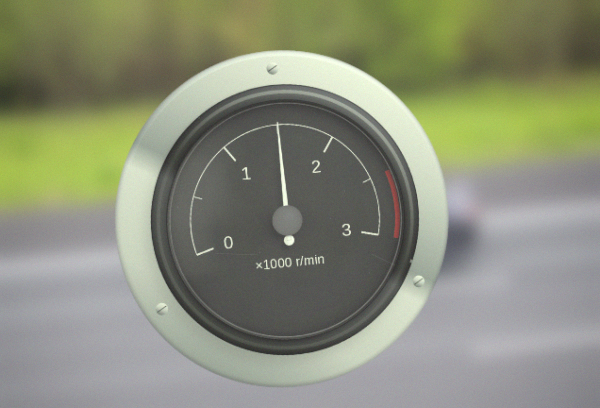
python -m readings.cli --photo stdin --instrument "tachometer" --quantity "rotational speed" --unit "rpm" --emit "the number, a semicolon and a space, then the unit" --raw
1500; rpm
